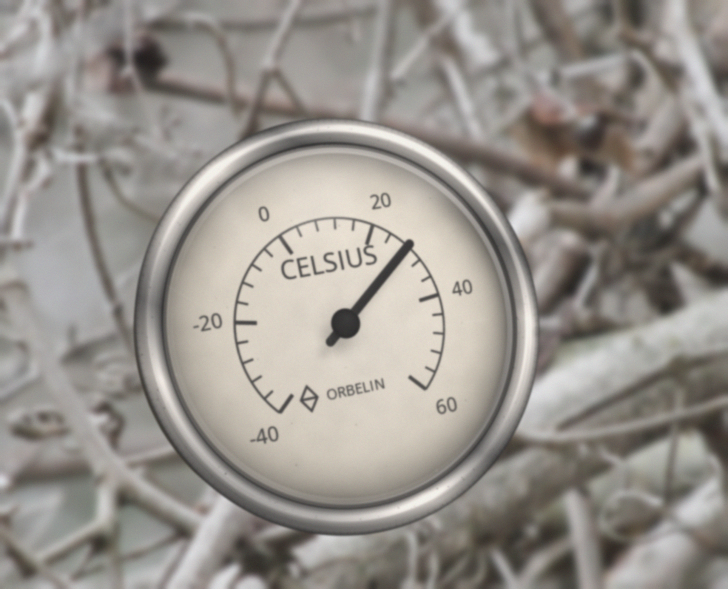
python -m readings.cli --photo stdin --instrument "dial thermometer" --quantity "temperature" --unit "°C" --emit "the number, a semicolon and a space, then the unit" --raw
28; °C
